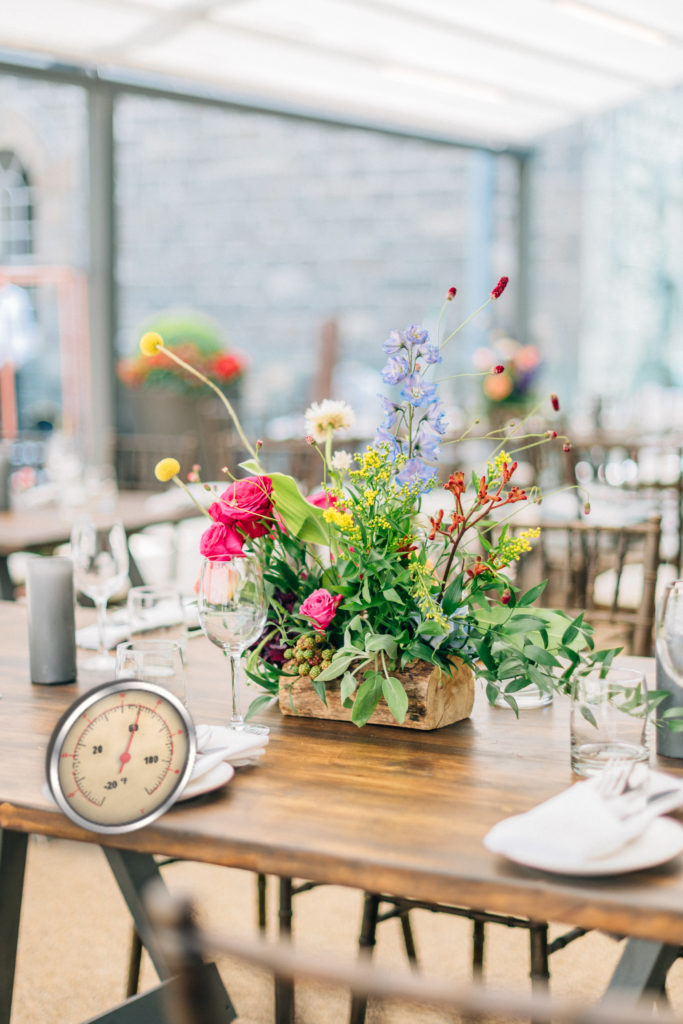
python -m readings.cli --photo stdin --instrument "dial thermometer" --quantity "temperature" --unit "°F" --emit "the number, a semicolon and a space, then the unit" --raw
60; °F
